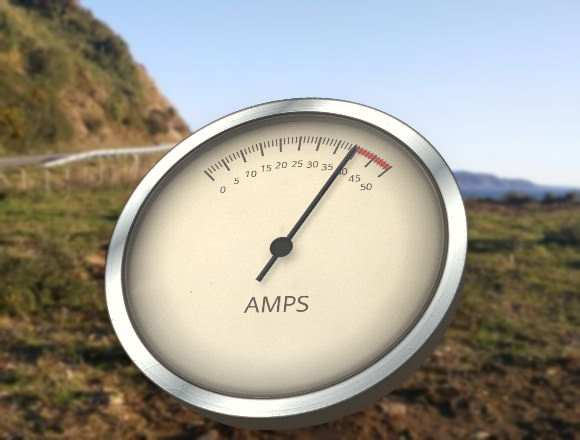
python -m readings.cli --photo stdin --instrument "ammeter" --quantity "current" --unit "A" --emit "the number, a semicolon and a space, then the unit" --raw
40; A
